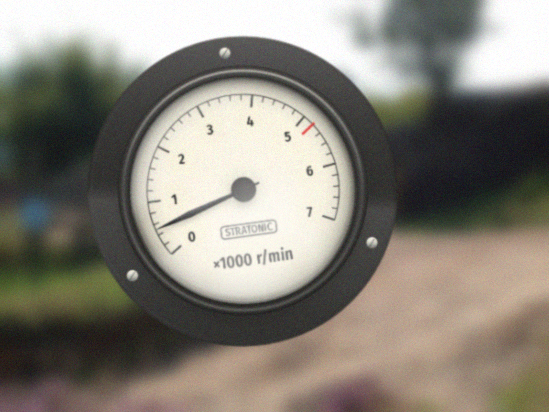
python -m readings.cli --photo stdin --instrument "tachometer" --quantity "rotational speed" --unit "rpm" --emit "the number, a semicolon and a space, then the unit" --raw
500; rpm
